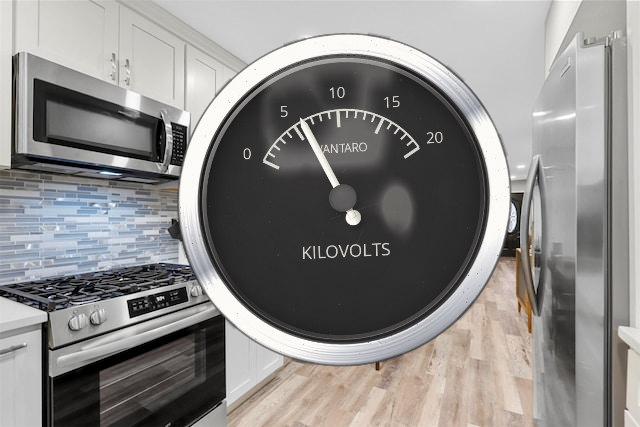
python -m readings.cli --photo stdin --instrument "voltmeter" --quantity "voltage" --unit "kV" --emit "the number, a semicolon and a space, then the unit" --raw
6; kV
